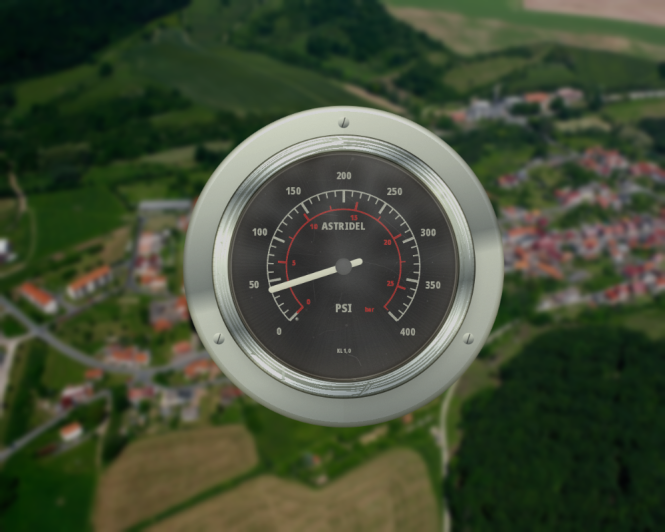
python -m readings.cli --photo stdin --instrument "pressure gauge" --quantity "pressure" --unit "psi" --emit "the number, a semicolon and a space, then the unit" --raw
40; psi
